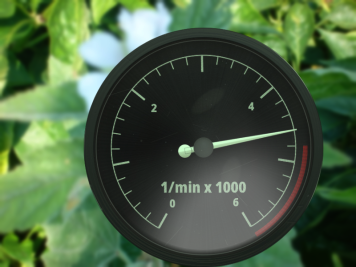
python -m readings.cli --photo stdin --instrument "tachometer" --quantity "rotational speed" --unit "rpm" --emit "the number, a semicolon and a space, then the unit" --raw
4600; rpm
